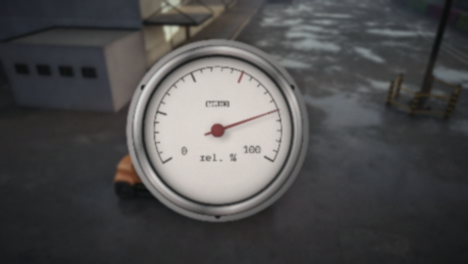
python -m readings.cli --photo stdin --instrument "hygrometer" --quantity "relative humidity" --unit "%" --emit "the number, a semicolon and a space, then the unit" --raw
80; %
